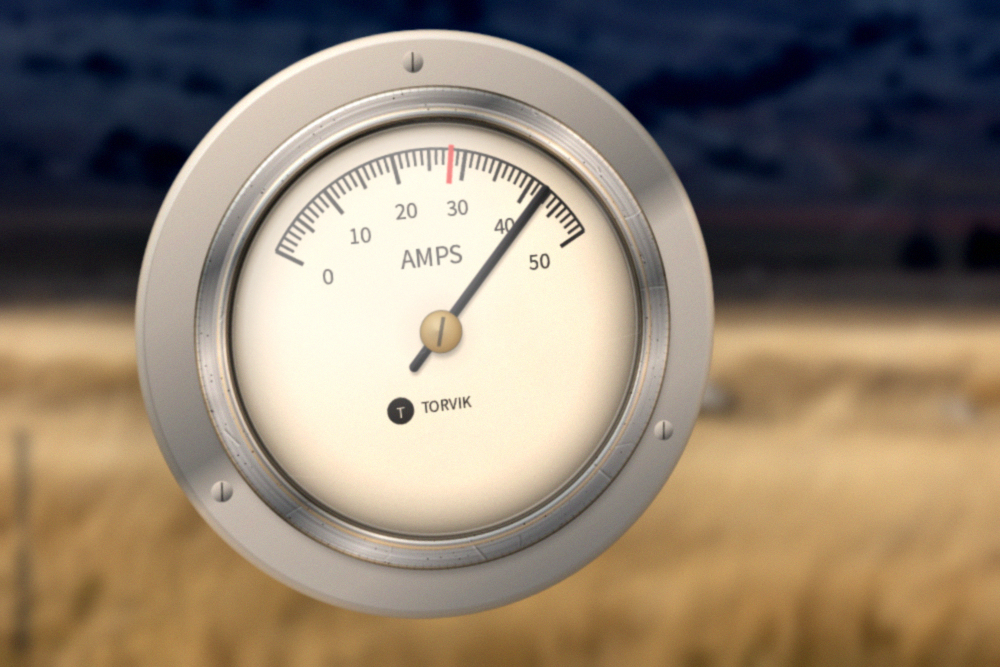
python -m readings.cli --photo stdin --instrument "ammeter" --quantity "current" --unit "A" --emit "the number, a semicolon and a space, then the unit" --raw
42; A
